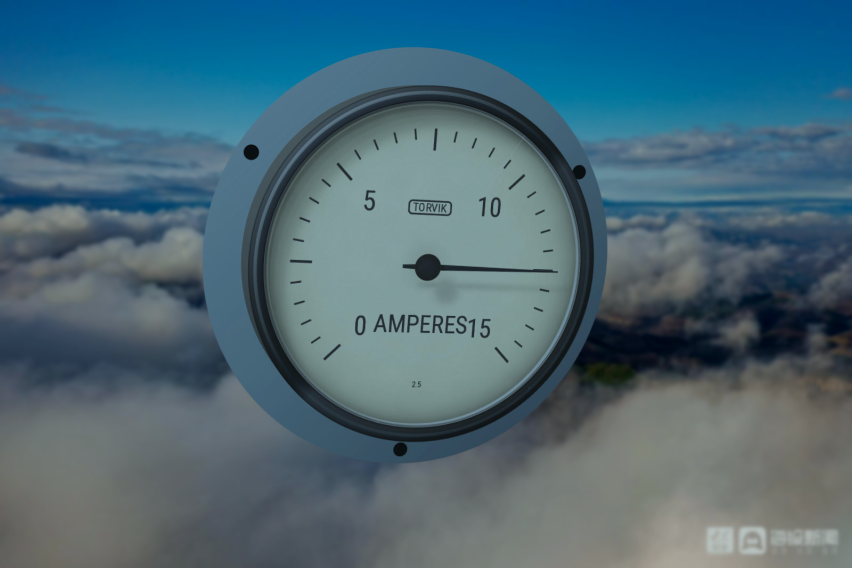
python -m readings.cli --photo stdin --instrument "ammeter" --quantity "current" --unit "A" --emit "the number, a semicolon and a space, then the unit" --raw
12.5; A
